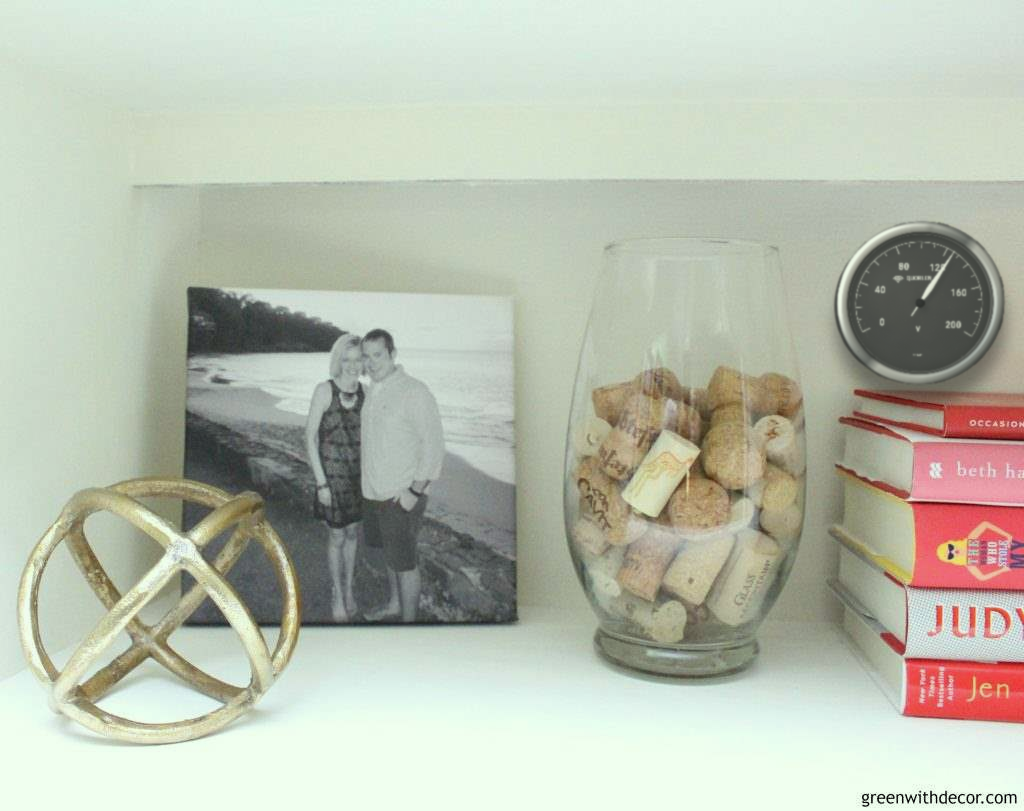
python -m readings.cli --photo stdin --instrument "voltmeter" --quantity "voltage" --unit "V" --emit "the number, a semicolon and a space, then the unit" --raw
125; V
